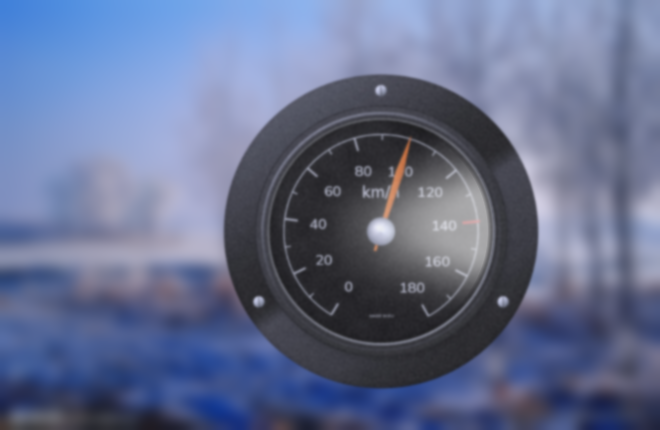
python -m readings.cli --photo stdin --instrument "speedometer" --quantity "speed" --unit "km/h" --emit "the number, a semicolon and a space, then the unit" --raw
100; km/h
